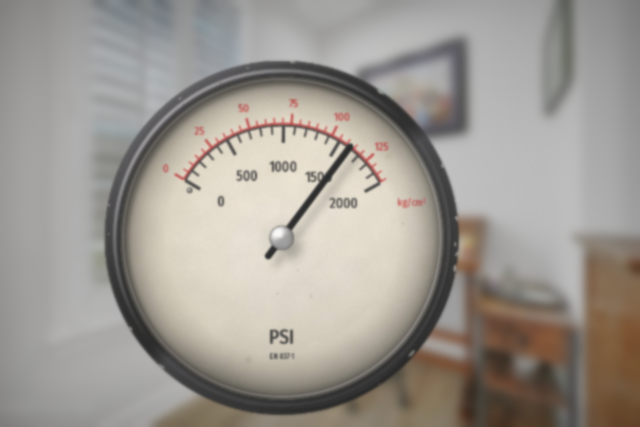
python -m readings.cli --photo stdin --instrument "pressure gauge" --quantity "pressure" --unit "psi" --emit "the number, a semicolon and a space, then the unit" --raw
1600; psi
